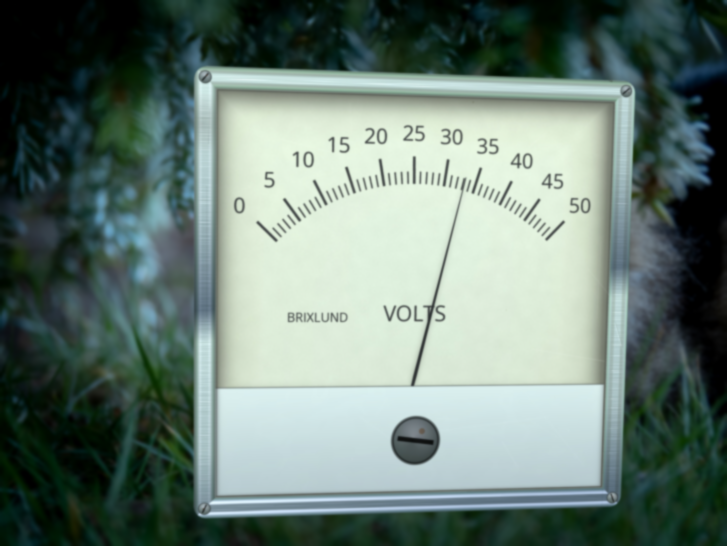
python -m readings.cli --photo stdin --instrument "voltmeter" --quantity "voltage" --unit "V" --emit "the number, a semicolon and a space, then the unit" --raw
33; V
